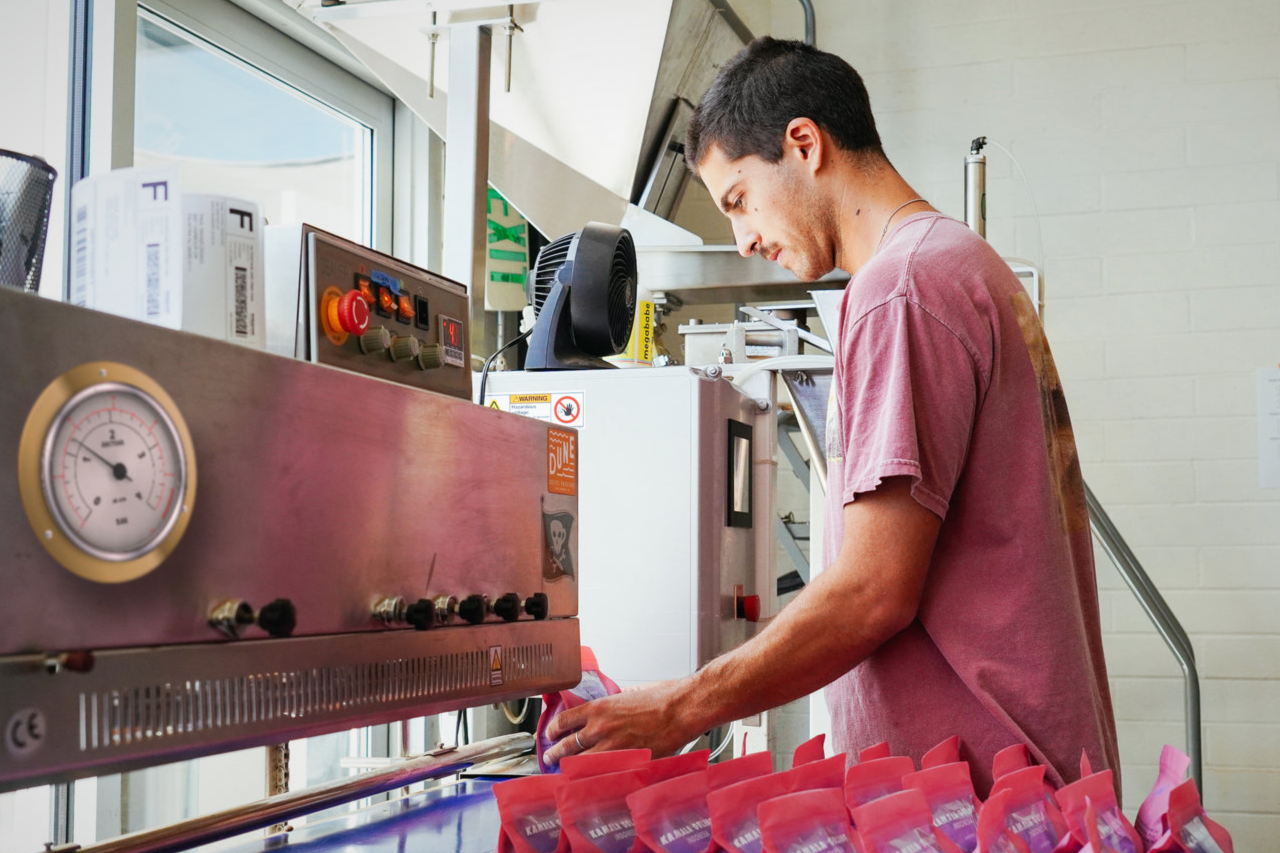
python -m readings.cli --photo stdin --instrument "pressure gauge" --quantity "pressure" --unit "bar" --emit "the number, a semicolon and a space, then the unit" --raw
1.2; bar
